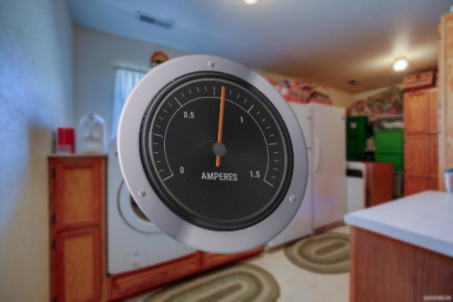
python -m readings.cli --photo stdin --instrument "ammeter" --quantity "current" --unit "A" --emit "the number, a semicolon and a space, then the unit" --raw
0.8; A
